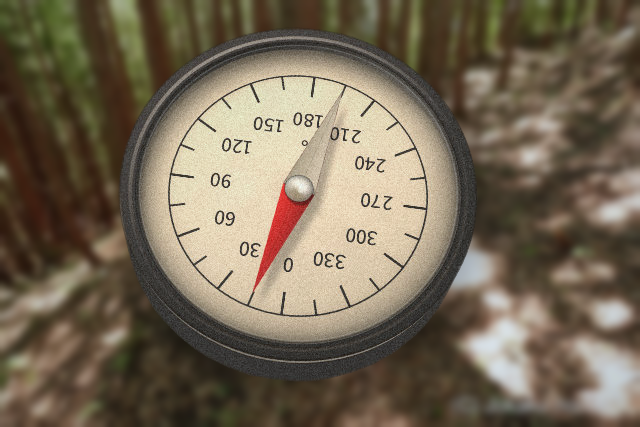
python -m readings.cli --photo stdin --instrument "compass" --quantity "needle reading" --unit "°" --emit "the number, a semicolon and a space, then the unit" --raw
15; °
